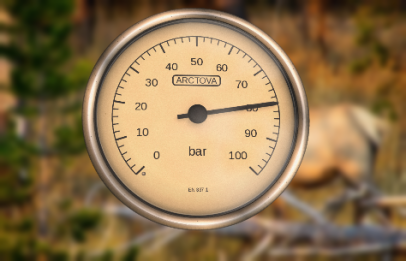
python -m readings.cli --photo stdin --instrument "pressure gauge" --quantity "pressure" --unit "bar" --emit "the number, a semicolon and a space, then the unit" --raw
80; bar
